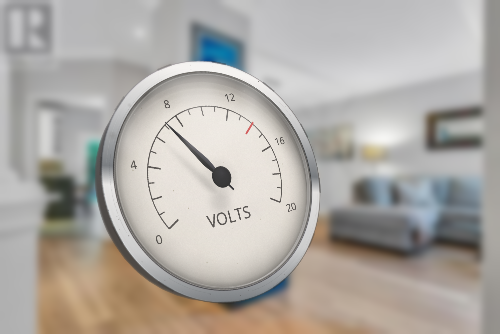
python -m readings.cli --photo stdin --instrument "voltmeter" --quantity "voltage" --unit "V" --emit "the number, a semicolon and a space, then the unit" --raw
7; V
